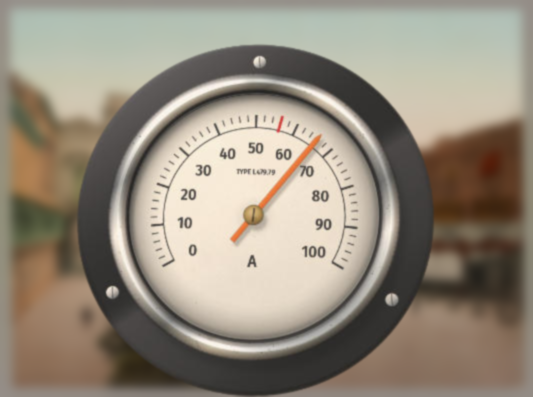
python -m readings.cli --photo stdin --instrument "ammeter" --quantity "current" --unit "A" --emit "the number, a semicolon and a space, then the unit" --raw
66; A
